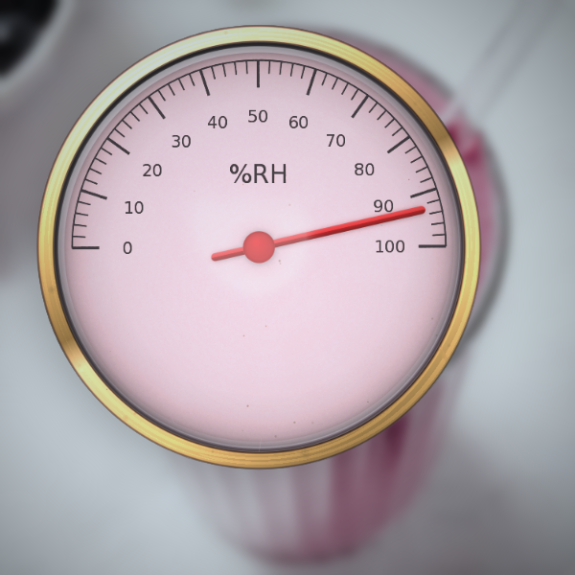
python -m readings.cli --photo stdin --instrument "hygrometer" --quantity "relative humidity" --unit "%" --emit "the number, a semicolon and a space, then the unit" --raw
93; %
